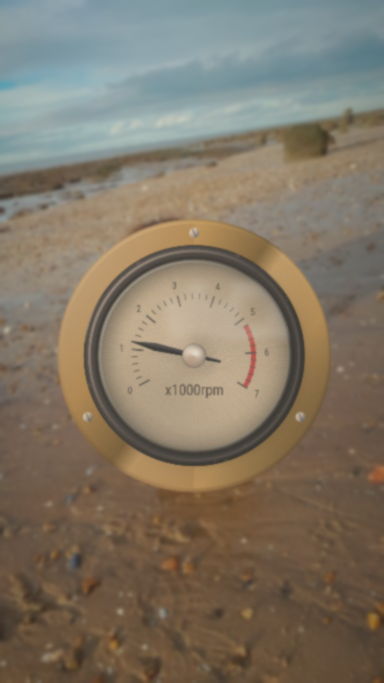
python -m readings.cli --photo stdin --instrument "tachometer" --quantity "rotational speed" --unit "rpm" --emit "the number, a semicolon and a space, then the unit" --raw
1200; rpm
